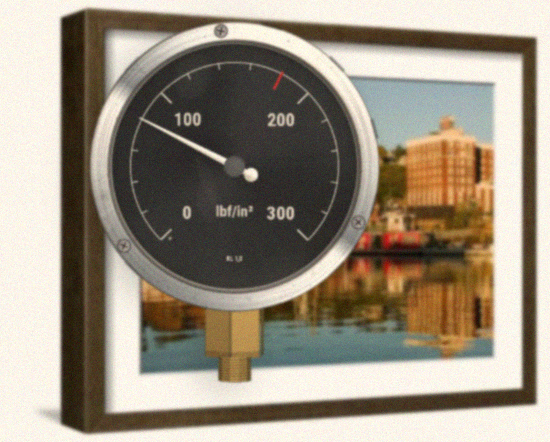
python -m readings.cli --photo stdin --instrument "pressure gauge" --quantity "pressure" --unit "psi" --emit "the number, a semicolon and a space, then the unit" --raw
80; psi
